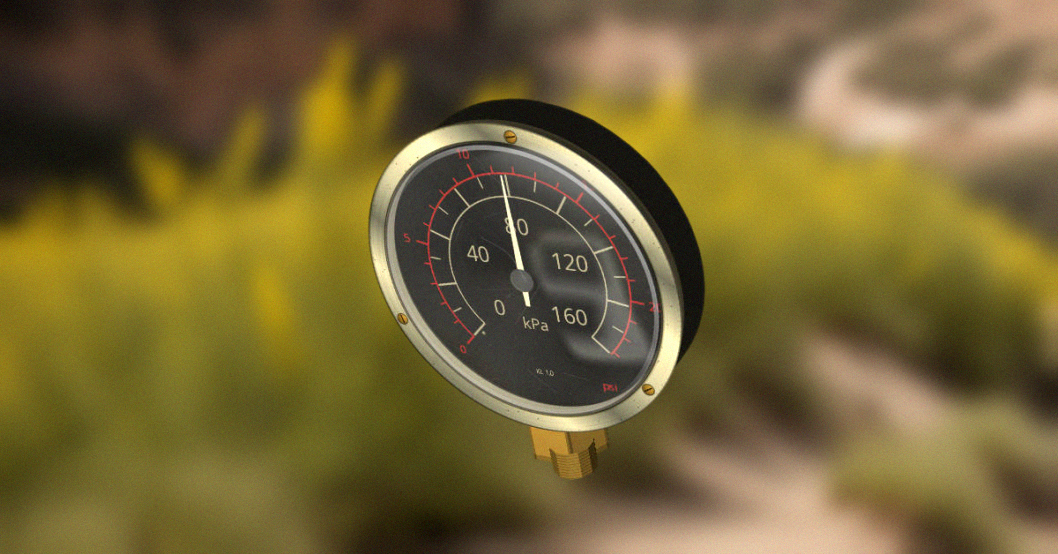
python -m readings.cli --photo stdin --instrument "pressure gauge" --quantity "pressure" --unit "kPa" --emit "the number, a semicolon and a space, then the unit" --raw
80; kPa
